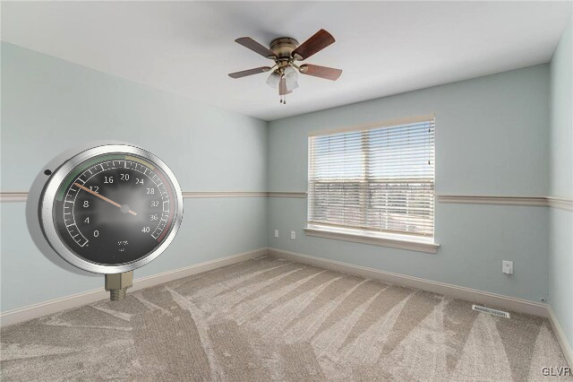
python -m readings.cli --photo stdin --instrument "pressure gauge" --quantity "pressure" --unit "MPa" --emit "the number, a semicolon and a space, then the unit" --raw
11; MPa
